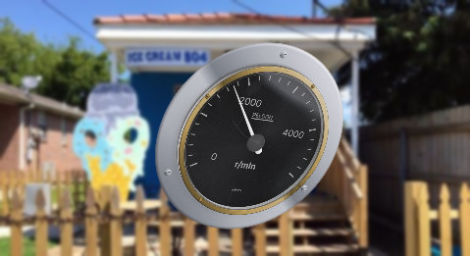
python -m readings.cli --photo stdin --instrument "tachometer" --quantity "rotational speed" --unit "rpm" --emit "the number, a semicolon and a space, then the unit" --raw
1700; rpm
